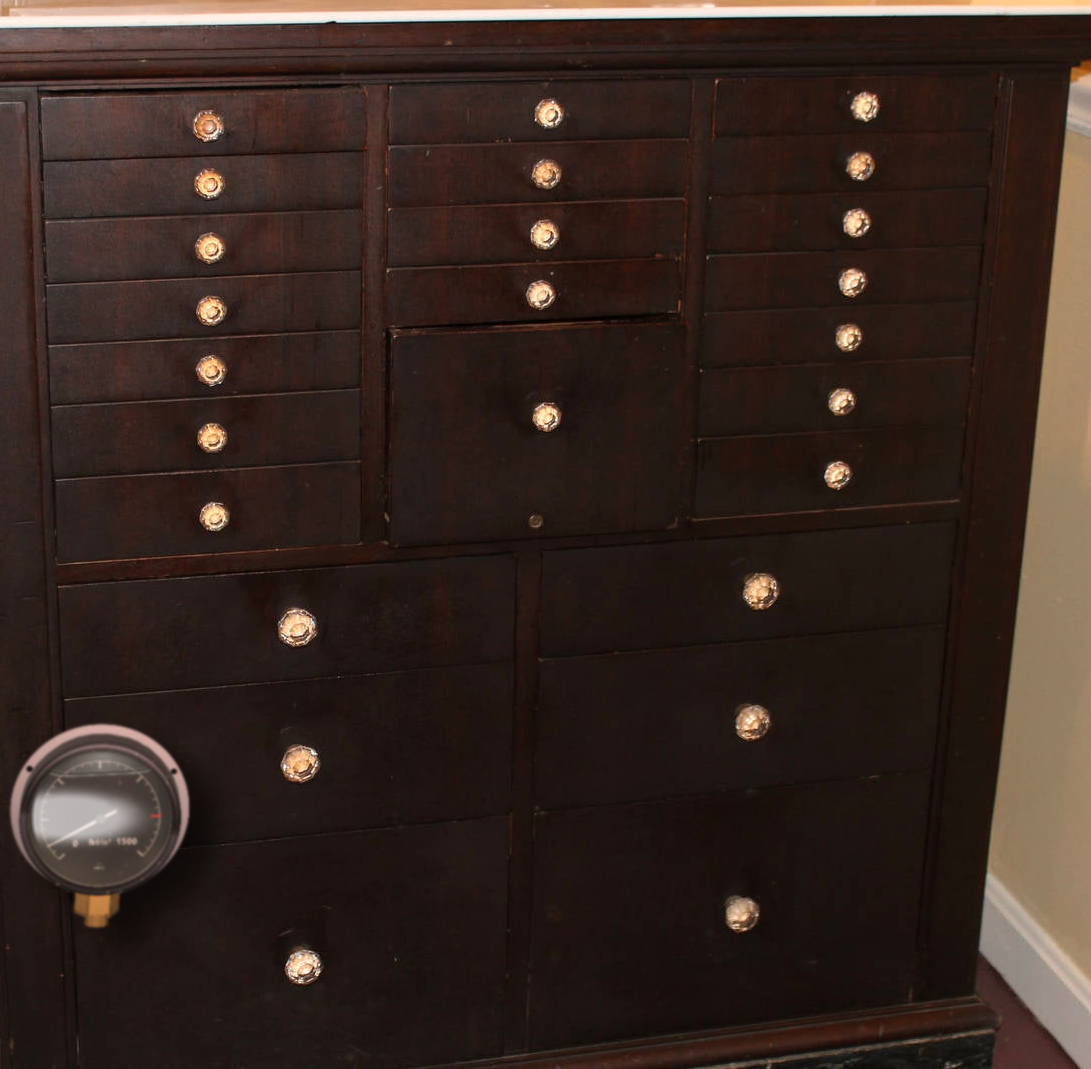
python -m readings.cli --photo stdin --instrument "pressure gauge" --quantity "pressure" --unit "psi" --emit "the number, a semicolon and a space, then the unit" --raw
100; psi
